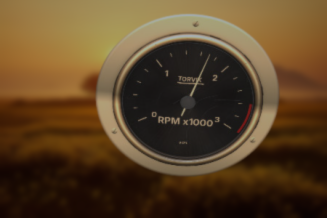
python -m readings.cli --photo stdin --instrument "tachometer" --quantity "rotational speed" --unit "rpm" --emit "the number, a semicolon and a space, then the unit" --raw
1700; rpm
